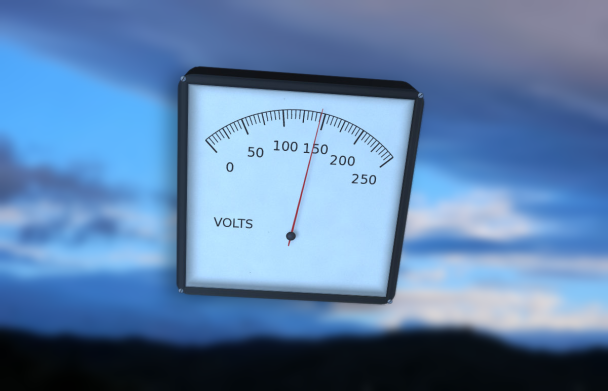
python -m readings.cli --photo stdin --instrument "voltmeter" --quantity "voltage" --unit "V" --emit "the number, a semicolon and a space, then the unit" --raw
145; V
